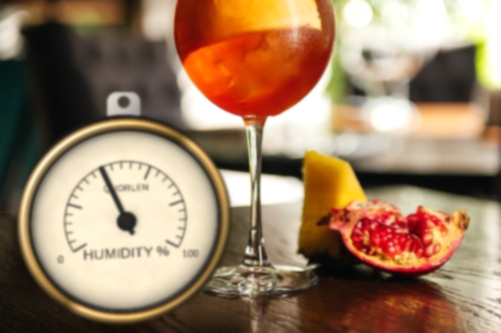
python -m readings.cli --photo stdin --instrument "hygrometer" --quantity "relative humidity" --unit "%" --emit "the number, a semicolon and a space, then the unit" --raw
40; %
